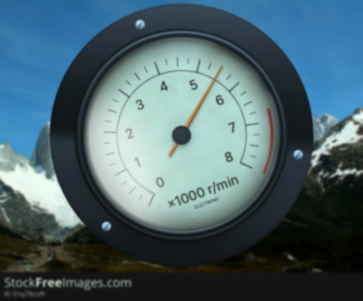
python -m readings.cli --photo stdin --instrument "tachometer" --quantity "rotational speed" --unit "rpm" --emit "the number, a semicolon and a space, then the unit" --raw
5500; rpm
